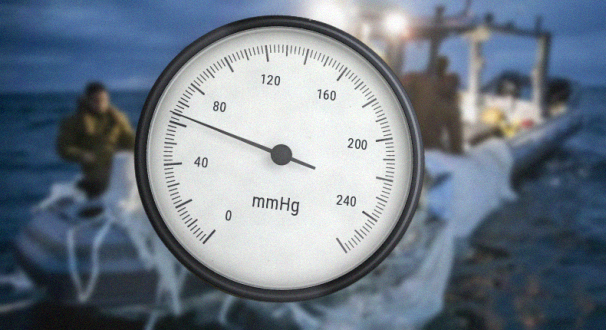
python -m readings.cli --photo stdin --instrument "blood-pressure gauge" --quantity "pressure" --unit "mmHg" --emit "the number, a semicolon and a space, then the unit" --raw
64; mmHg
